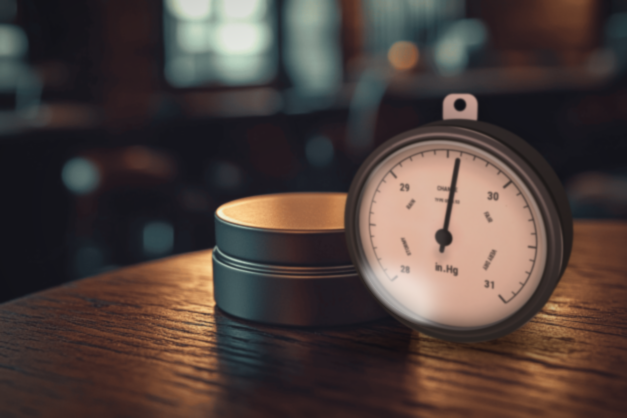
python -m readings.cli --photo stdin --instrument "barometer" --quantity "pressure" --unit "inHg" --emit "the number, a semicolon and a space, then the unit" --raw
29.6; inHg
